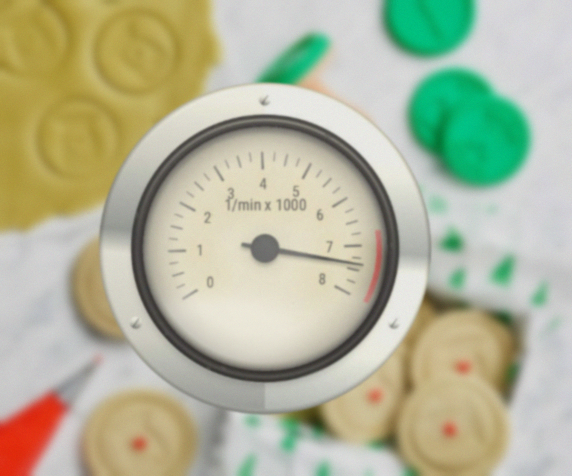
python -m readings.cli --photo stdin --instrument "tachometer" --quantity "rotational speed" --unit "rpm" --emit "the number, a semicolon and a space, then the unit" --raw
7375; rpm
